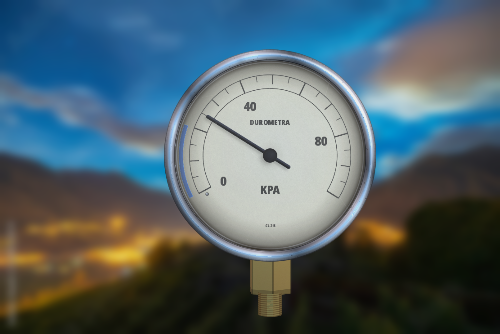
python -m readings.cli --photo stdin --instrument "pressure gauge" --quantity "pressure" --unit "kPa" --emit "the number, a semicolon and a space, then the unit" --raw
25; kPa
